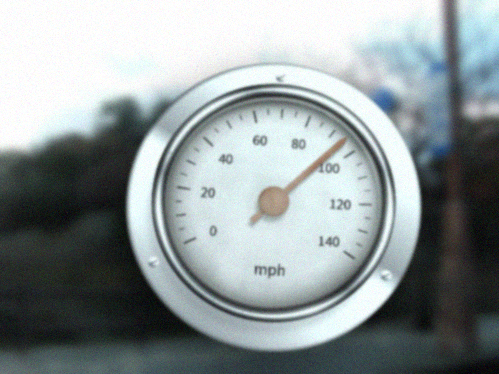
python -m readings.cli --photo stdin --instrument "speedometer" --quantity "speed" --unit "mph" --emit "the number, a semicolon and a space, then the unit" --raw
95; mph
